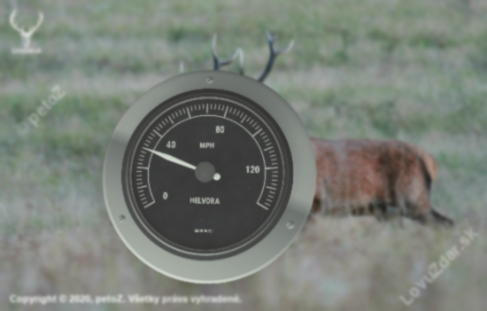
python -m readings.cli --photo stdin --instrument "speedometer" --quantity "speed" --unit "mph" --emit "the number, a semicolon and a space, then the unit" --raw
30; mph
